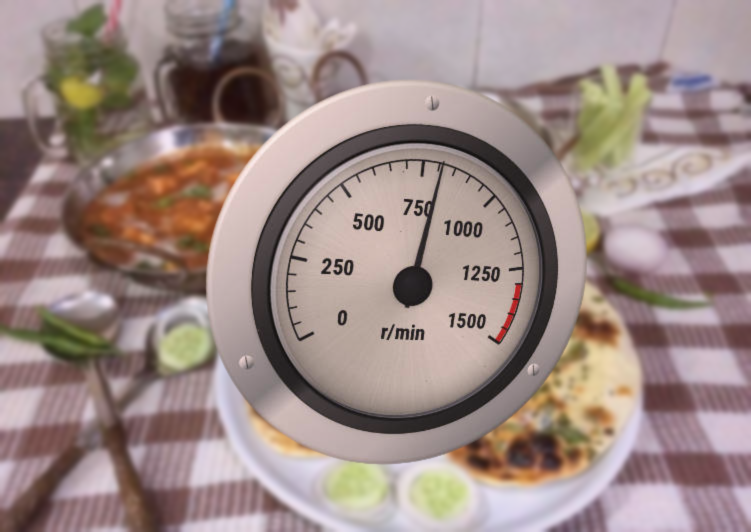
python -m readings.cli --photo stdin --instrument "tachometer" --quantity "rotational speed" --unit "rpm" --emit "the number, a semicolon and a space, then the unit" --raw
800; rpm
